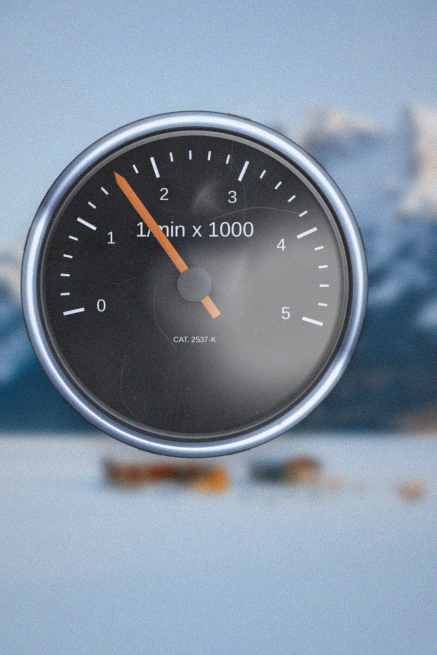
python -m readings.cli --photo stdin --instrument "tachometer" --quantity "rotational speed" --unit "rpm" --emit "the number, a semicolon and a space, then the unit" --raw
1600; rpm
